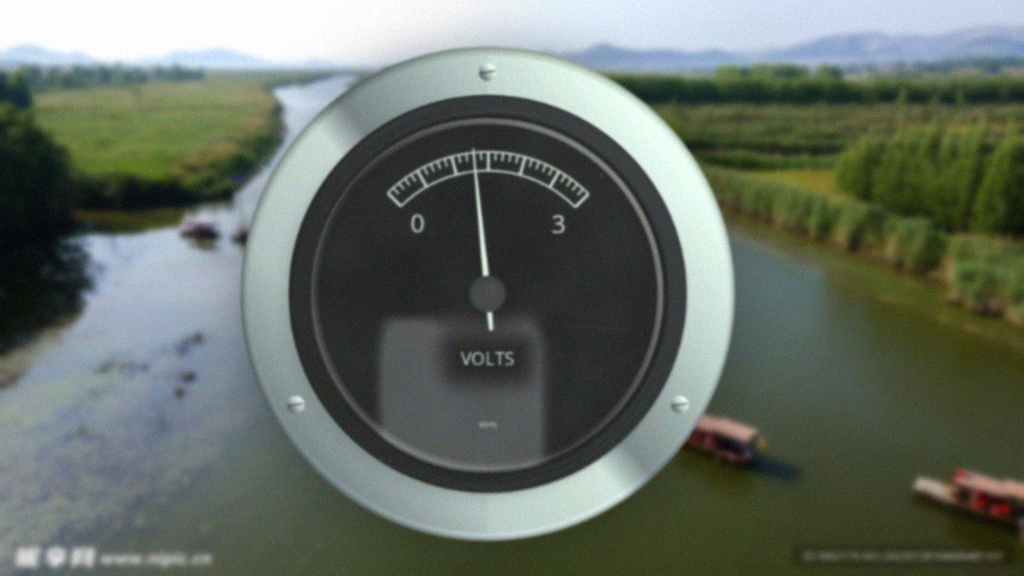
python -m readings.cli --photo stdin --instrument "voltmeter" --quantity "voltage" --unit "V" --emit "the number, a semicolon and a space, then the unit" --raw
1.3; V
